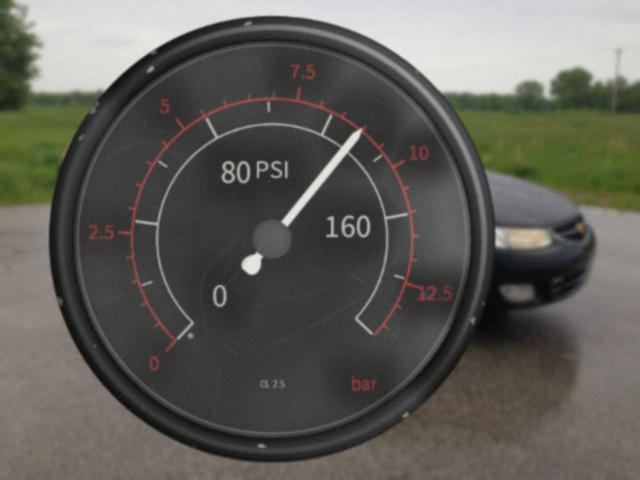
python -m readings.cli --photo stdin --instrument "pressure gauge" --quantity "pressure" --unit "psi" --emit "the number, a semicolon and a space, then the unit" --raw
130; psi
